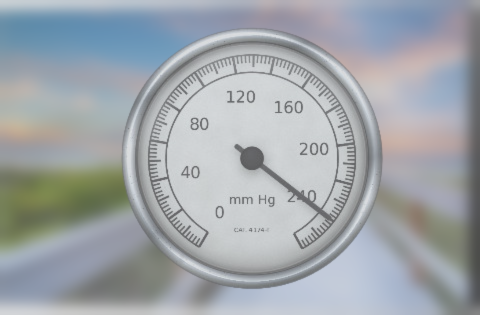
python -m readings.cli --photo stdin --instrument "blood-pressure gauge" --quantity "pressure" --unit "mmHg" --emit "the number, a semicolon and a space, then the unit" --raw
240; mmHg
